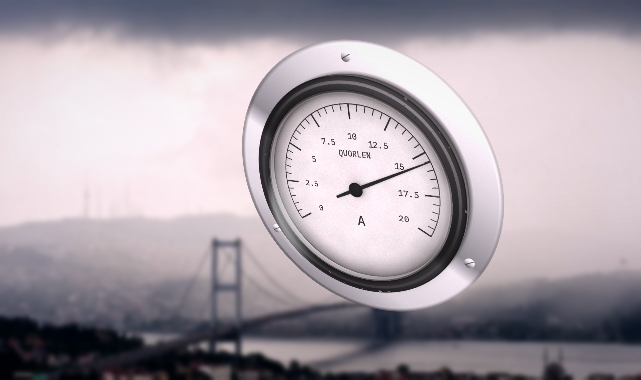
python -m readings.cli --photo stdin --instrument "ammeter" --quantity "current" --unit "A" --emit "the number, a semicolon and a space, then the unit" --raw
15.5; A
